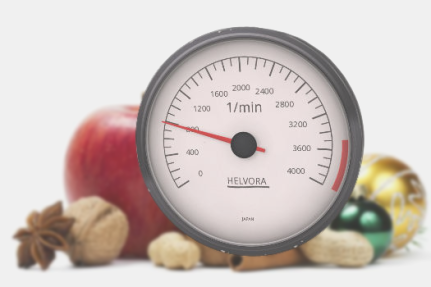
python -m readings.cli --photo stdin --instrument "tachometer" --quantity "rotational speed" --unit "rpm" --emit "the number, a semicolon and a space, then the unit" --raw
800; rpm
